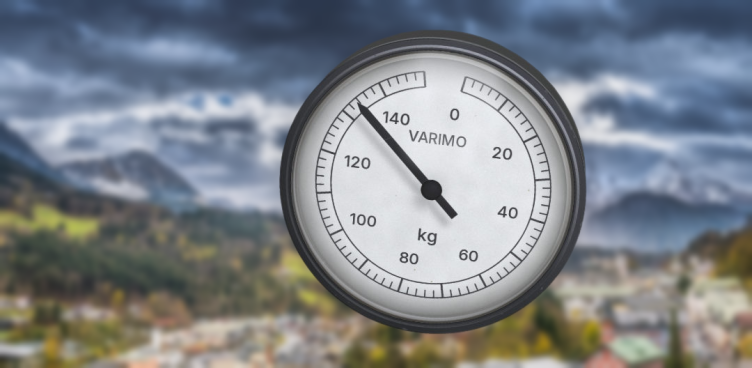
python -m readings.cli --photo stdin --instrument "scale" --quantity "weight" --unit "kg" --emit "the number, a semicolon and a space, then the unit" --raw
134; kg
